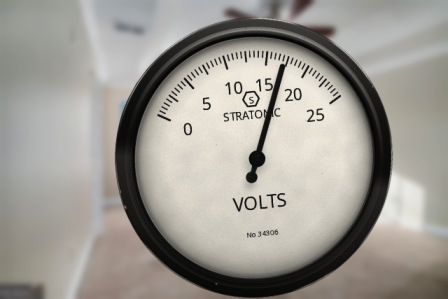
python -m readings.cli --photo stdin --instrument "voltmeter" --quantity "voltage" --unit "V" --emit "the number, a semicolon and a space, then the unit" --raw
17; V
